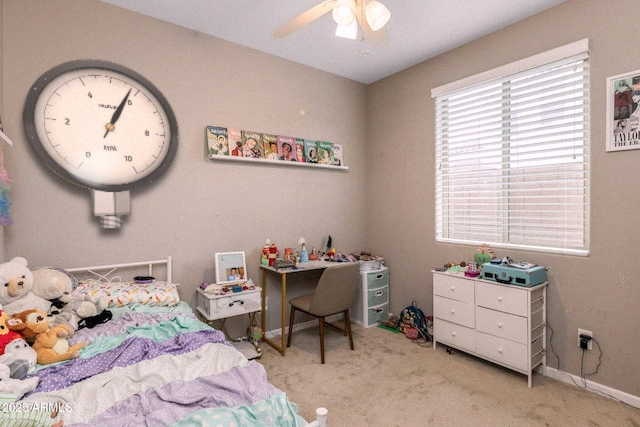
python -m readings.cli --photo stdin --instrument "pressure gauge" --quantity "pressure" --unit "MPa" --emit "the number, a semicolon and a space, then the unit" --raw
5.75; MPa
